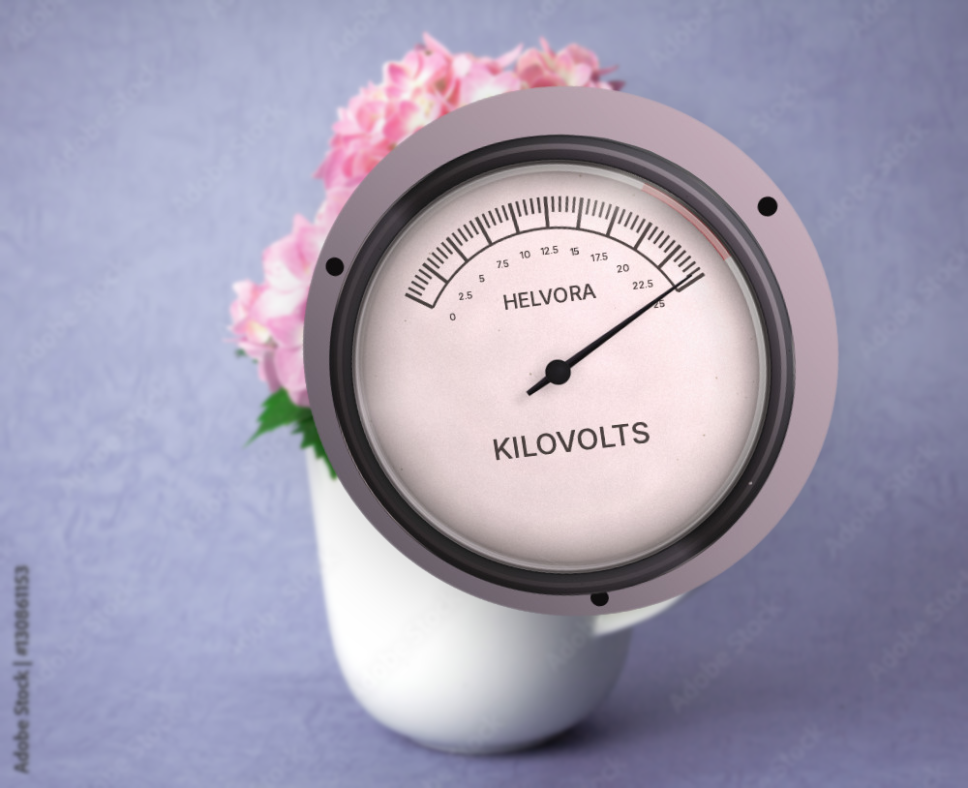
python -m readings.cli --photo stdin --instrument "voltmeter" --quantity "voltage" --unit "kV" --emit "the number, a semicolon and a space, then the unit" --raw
24.5; kV
